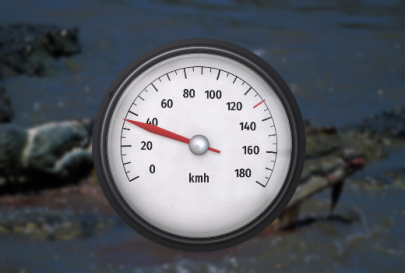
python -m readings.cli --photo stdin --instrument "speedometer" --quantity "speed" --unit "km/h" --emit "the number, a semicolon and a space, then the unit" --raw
35; km/h
